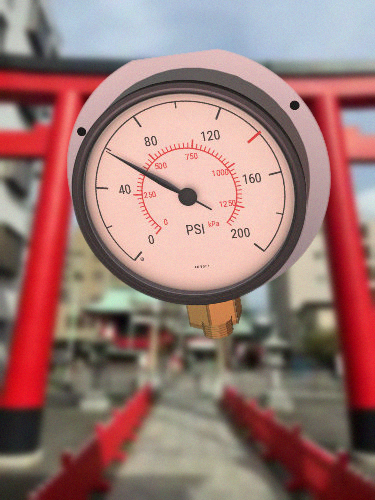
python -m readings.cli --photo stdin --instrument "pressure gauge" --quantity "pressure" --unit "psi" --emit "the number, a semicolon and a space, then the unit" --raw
60; psi
